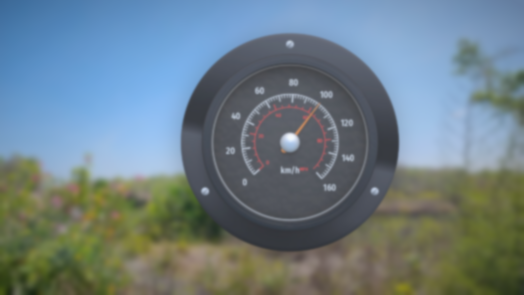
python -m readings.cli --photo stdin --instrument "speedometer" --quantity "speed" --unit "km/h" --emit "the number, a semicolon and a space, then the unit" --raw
100; km/h
